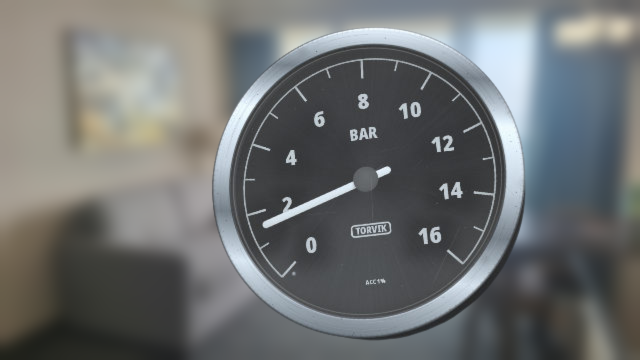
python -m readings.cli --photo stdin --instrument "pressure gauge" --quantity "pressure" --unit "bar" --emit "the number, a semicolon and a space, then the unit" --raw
1.5; bar
